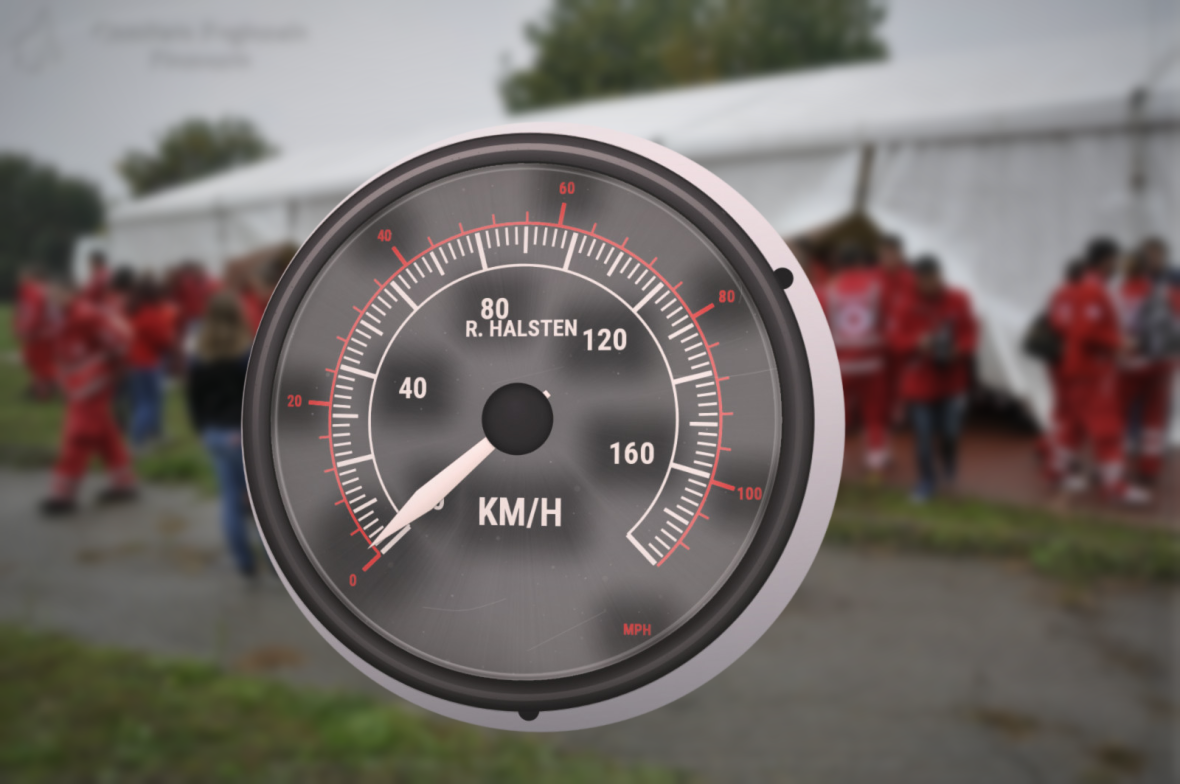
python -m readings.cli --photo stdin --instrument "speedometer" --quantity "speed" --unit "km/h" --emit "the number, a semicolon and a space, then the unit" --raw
2; km/h
